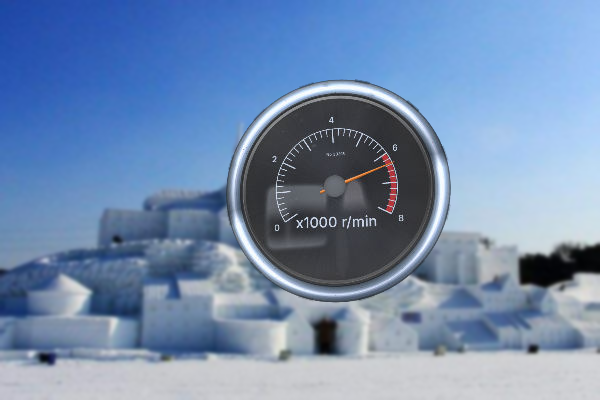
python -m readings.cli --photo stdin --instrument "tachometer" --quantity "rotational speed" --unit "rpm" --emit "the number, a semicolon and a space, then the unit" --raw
6400; rpm
